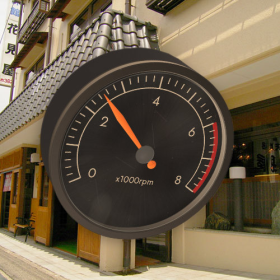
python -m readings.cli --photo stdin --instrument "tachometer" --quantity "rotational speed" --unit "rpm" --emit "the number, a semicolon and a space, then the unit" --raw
2500; rpm
